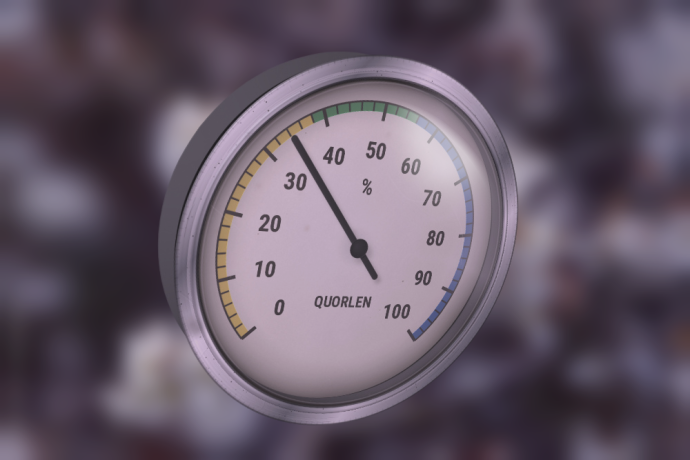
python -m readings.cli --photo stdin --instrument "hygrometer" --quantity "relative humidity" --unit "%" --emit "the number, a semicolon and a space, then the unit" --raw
34; %
